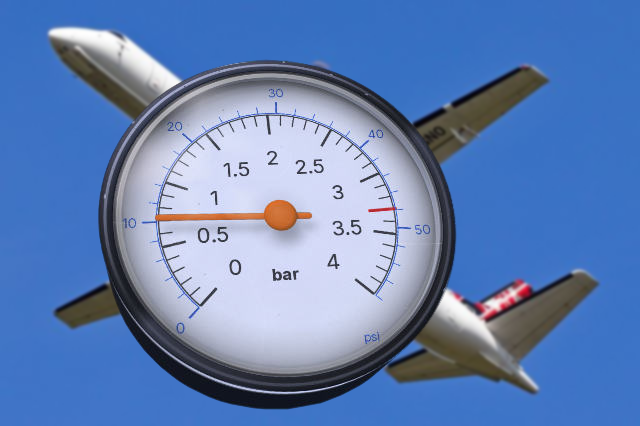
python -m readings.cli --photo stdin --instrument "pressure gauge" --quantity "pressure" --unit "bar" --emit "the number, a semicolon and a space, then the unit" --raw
0.7; bar
